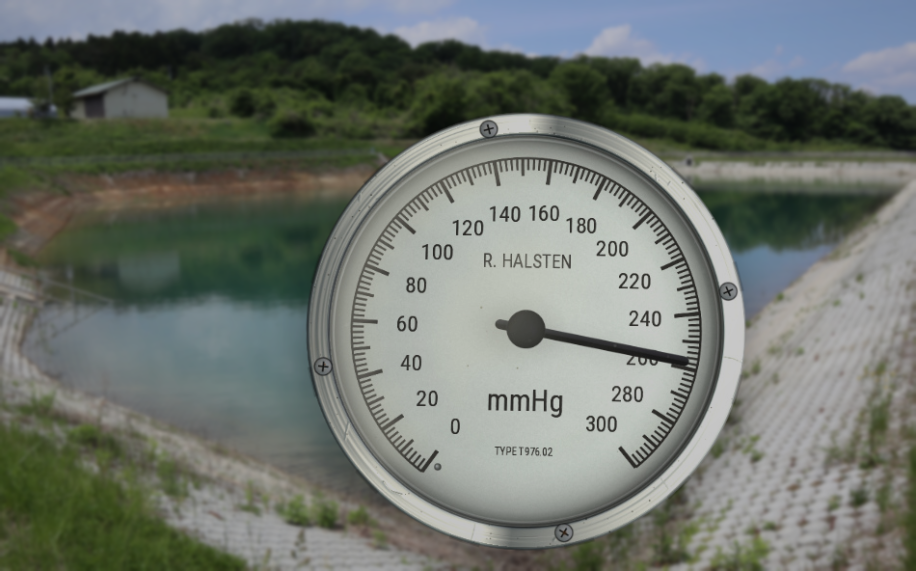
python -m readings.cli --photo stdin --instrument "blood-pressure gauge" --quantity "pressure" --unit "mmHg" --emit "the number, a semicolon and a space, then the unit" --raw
258; mmHg
